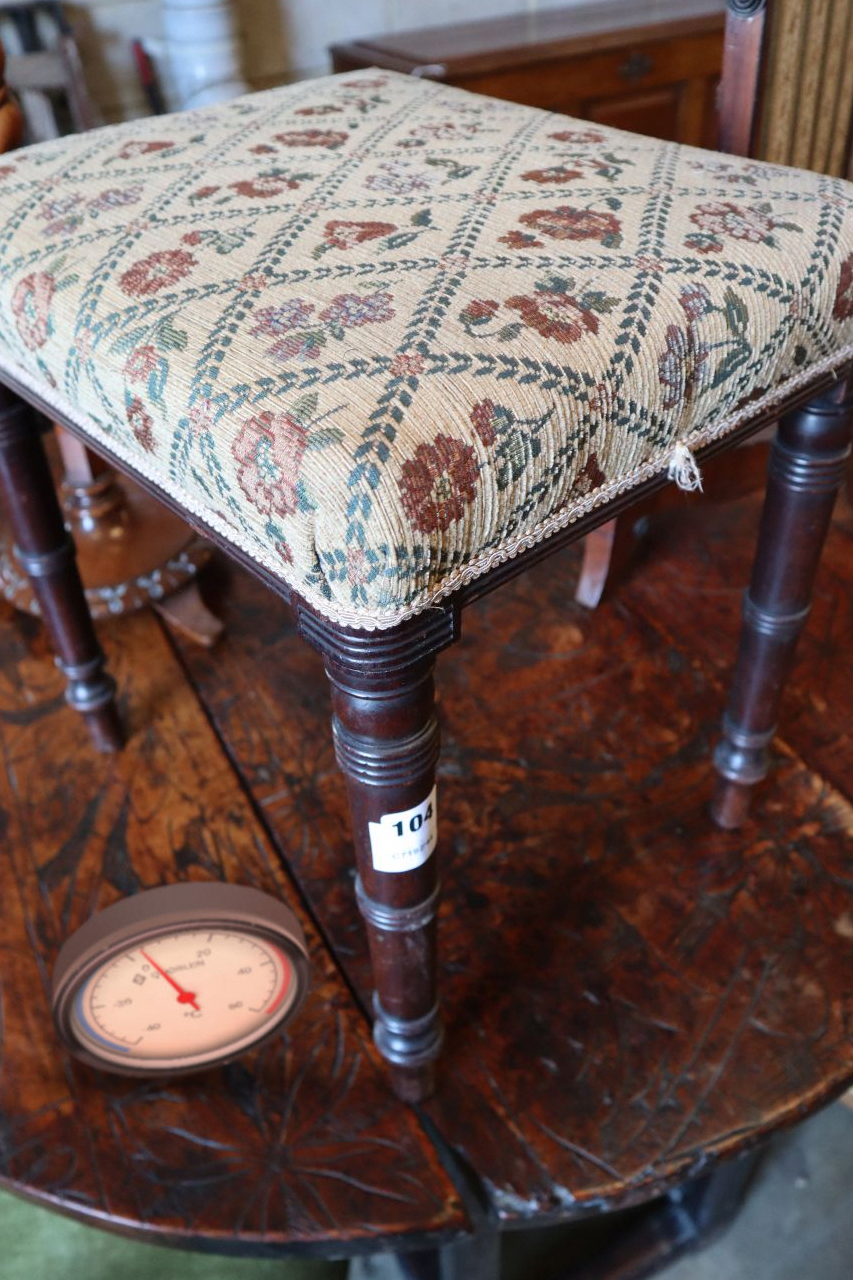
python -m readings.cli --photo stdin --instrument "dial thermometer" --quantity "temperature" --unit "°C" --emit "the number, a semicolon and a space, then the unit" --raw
4; °C
